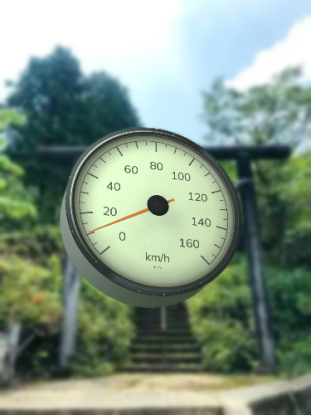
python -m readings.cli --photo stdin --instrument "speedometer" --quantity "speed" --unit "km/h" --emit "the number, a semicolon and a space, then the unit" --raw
10; km/h
